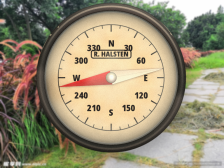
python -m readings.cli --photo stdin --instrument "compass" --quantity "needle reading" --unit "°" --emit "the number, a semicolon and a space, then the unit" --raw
260; °
